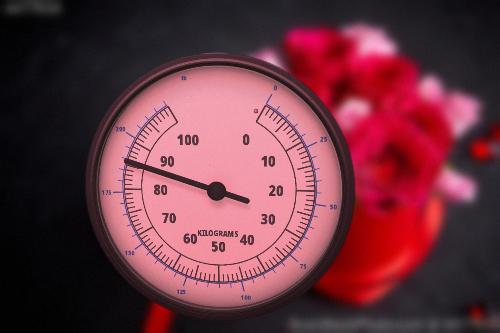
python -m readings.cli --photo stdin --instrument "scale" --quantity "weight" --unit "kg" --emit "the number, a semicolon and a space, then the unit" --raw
86; kg
